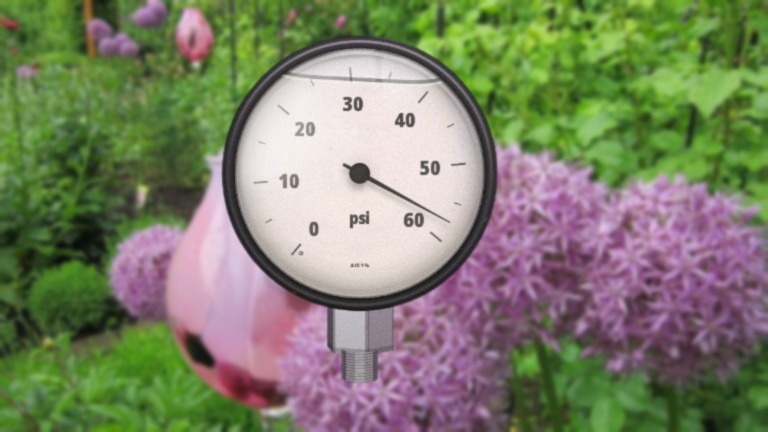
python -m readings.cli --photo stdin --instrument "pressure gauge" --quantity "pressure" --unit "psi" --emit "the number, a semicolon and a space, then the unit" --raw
57.5; psi
